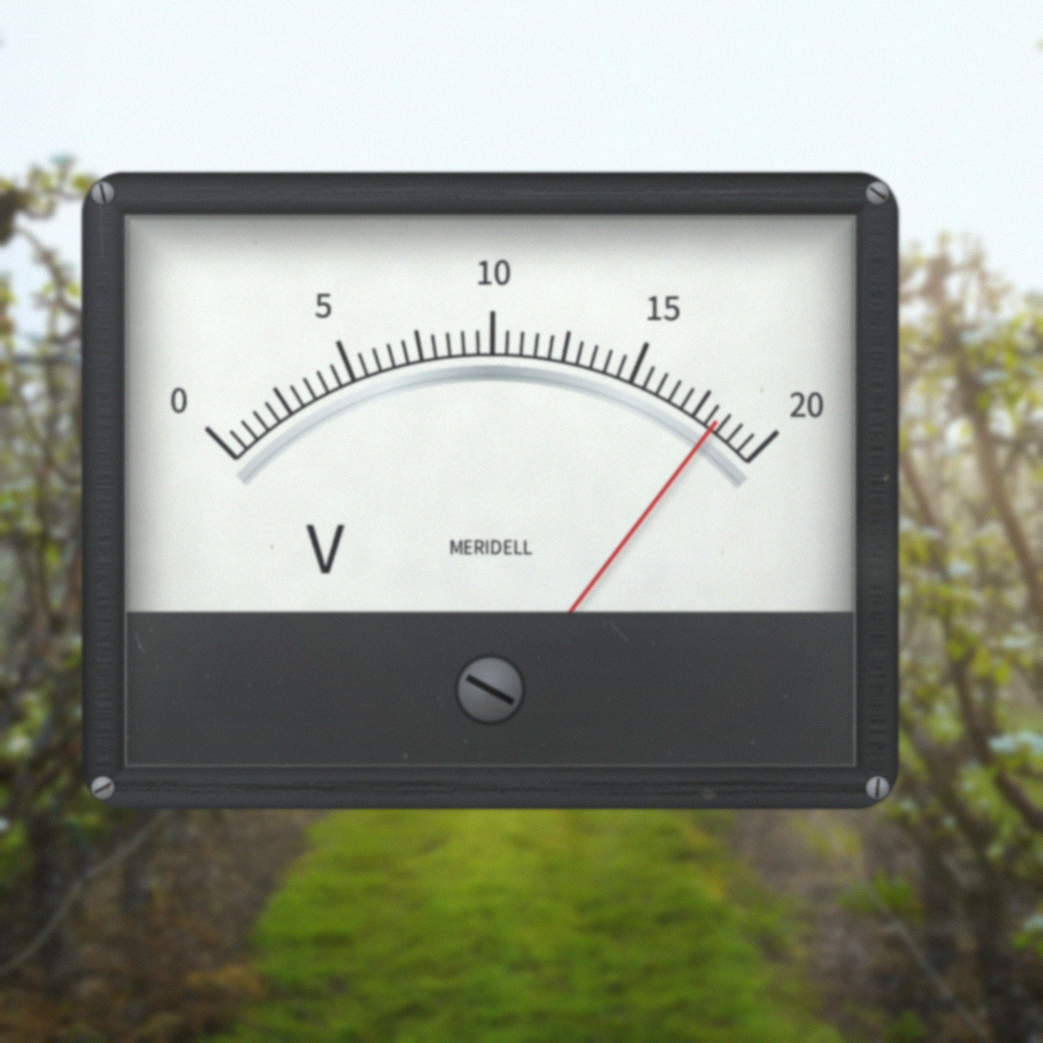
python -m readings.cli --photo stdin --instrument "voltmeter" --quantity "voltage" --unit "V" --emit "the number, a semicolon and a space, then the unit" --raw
18.25; V
